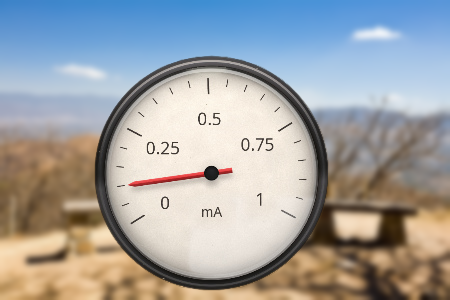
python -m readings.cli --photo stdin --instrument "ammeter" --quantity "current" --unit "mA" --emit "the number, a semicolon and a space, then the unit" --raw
0.1; mA
